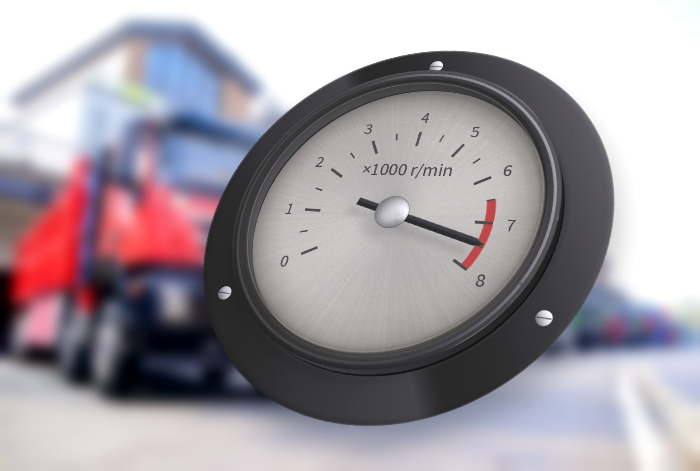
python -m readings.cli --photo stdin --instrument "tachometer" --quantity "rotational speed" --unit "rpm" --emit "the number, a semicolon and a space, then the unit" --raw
7500; rpm
